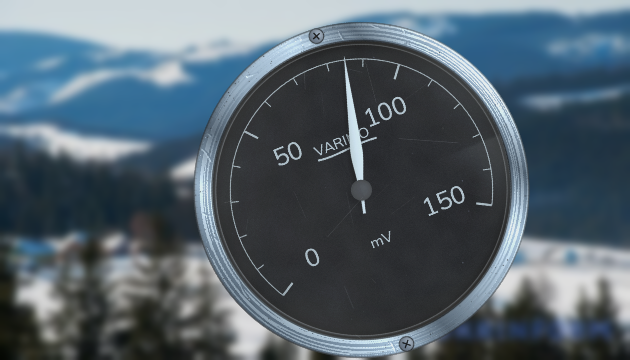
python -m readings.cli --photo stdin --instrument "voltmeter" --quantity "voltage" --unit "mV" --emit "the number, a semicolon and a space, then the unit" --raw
85; mV
